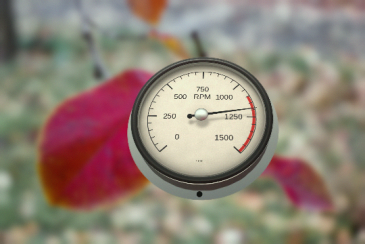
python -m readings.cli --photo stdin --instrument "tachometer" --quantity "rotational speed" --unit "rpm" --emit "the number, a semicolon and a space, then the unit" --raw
1200; rpm
